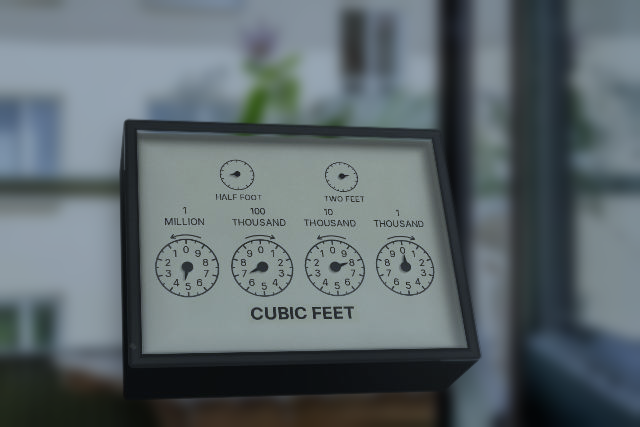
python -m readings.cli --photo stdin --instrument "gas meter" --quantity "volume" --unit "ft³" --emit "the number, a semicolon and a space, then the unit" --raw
468000; ft³
